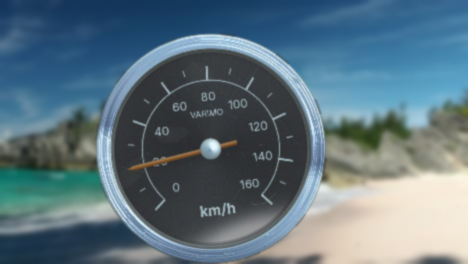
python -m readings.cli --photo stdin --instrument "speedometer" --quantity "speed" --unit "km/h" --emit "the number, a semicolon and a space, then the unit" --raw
20; km/h
